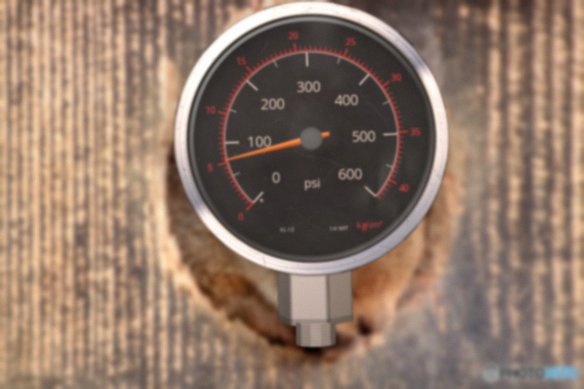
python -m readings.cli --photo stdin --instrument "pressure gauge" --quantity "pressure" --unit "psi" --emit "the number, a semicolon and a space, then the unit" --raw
75; psi
